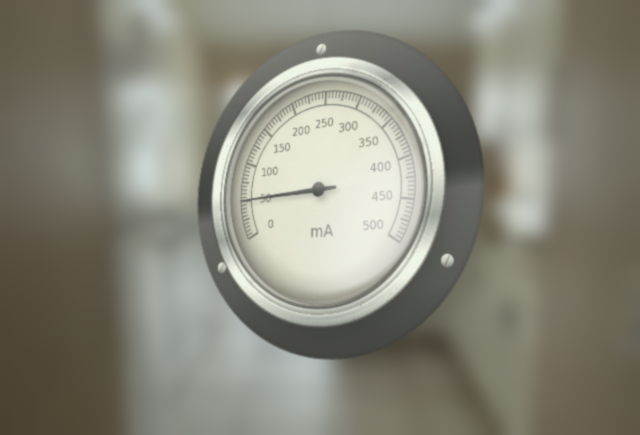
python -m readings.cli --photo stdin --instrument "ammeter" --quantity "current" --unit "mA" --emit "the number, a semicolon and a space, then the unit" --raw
50; mA
